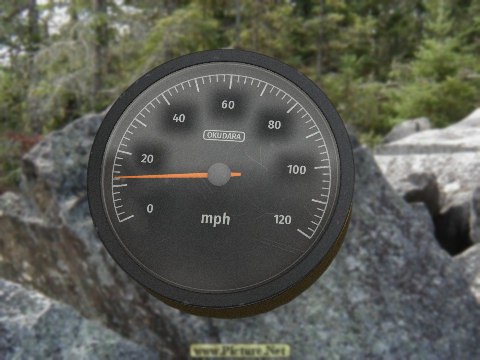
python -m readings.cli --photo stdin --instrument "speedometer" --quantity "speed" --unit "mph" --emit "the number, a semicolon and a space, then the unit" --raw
12; mph
